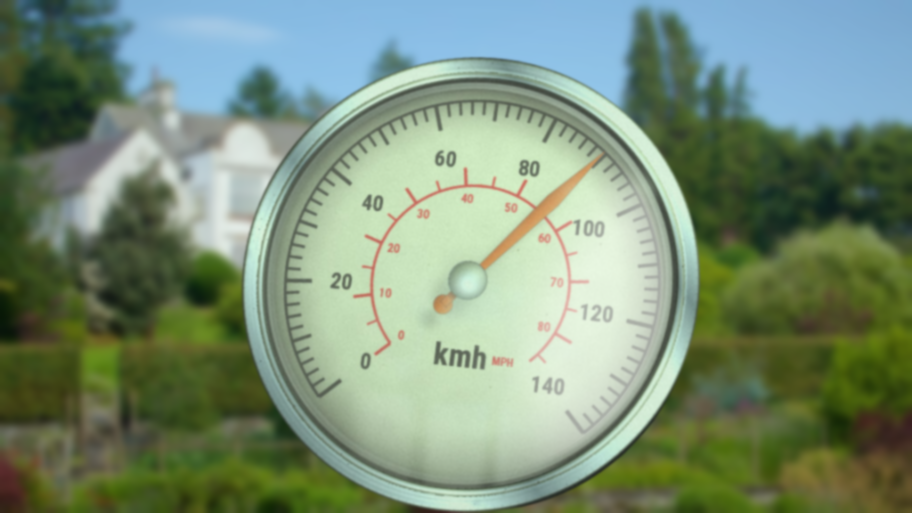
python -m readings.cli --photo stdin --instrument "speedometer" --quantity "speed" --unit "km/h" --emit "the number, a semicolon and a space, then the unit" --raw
90; km/h
